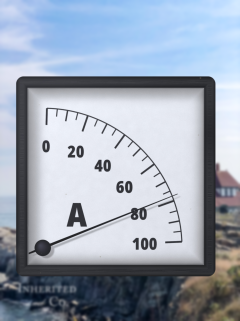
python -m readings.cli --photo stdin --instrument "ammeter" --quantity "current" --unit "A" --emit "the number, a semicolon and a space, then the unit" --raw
77.5; A
